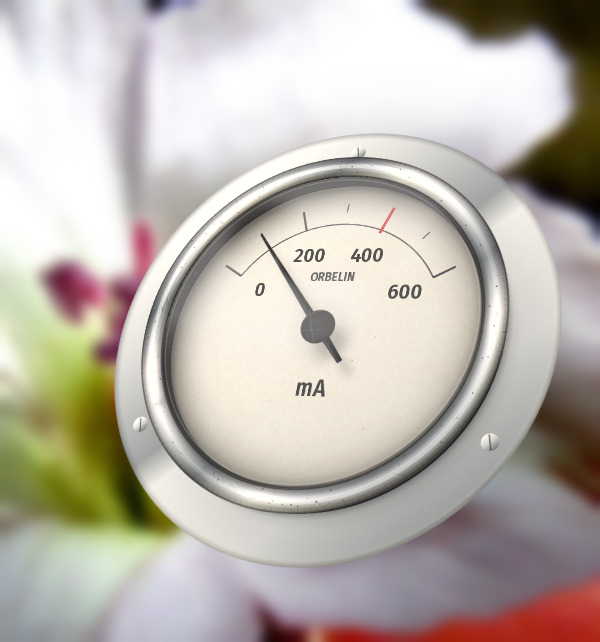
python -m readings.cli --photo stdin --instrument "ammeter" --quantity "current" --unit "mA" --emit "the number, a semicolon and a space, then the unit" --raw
100; mA
